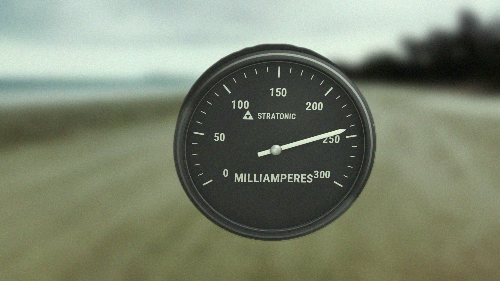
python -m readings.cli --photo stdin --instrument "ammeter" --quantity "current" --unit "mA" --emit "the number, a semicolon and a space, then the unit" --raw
240; mA
